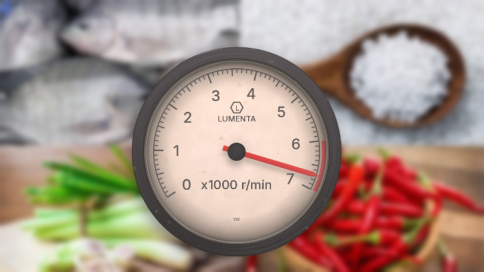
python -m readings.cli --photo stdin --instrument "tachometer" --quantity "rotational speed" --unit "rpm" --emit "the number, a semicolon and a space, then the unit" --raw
6700; rpm
